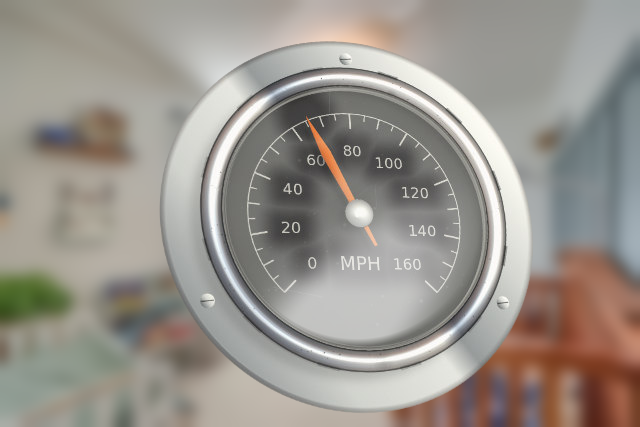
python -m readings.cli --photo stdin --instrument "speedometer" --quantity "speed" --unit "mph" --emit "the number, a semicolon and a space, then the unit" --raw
65; mph
